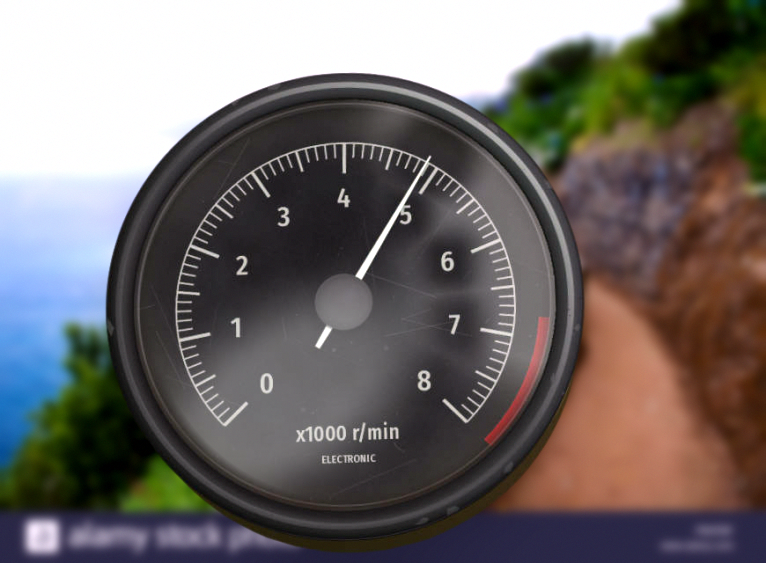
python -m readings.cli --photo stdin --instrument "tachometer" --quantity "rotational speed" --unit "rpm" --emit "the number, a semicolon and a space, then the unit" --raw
4900; rpm
